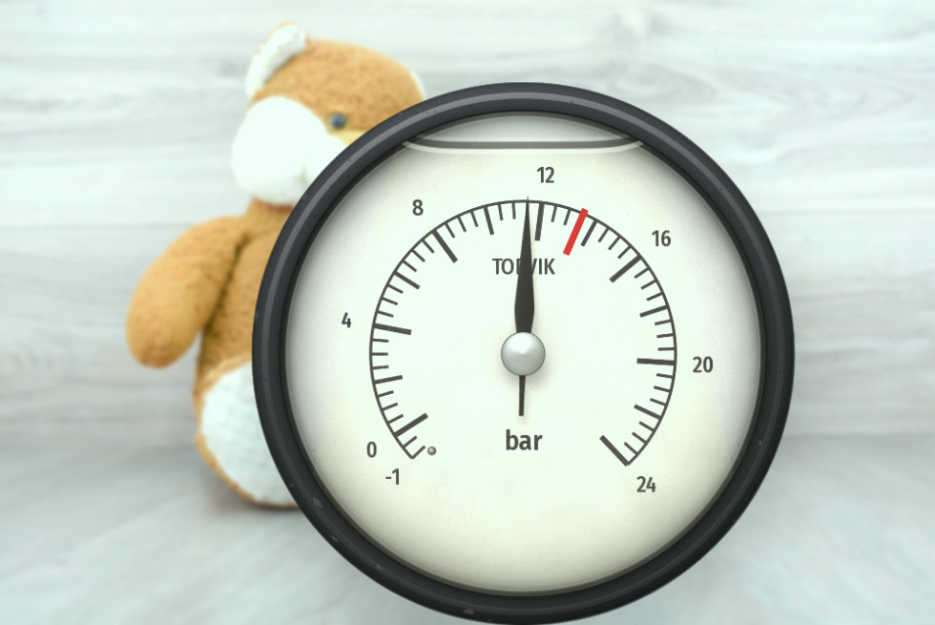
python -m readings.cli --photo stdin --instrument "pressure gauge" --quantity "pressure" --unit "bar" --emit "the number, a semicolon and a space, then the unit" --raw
11.5; bar
